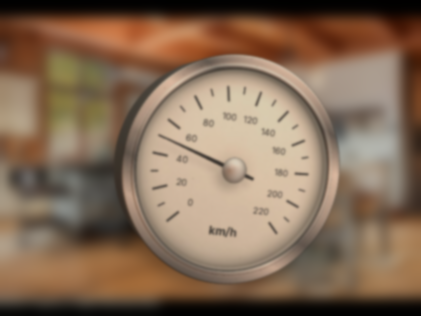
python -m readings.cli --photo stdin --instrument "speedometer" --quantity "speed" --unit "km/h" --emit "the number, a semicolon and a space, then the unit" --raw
50; km/h
